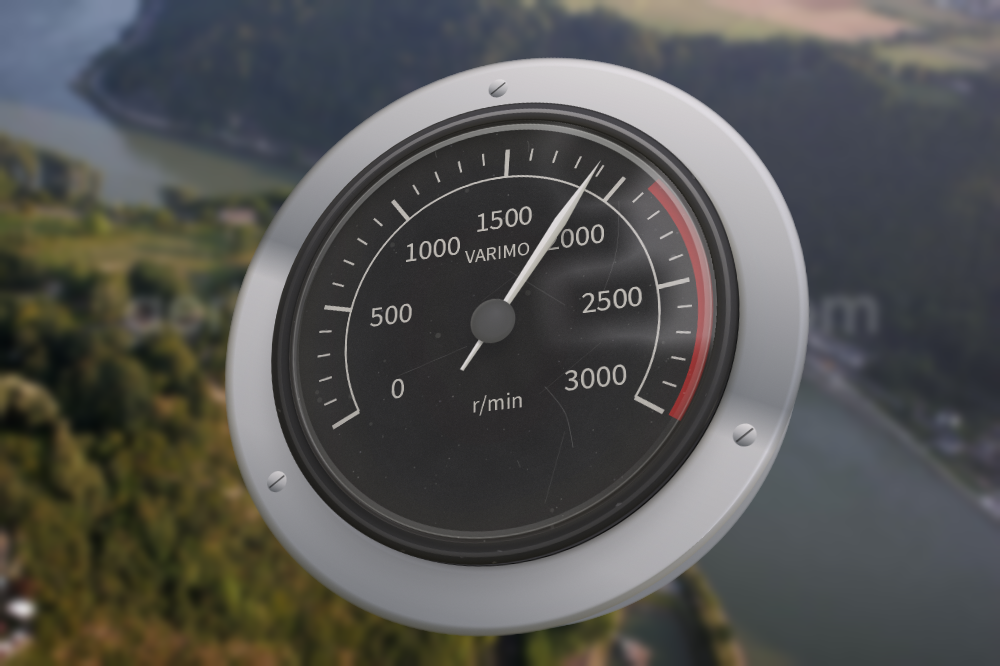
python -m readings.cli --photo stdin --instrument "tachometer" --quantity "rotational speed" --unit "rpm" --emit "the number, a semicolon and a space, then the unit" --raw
1900; rpm
